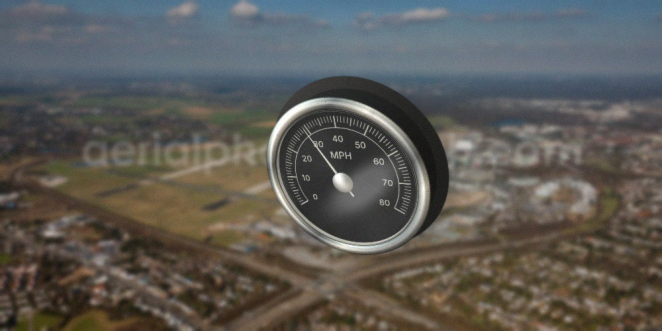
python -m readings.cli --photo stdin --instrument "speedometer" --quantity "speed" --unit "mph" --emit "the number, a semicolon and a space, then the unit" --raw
30; mph
